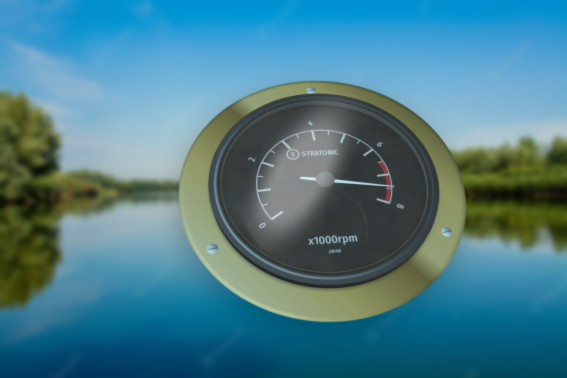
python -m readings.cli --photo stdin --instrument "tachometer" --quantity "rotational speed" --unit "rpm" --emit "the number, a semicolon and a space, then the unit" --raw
7500; rpm
